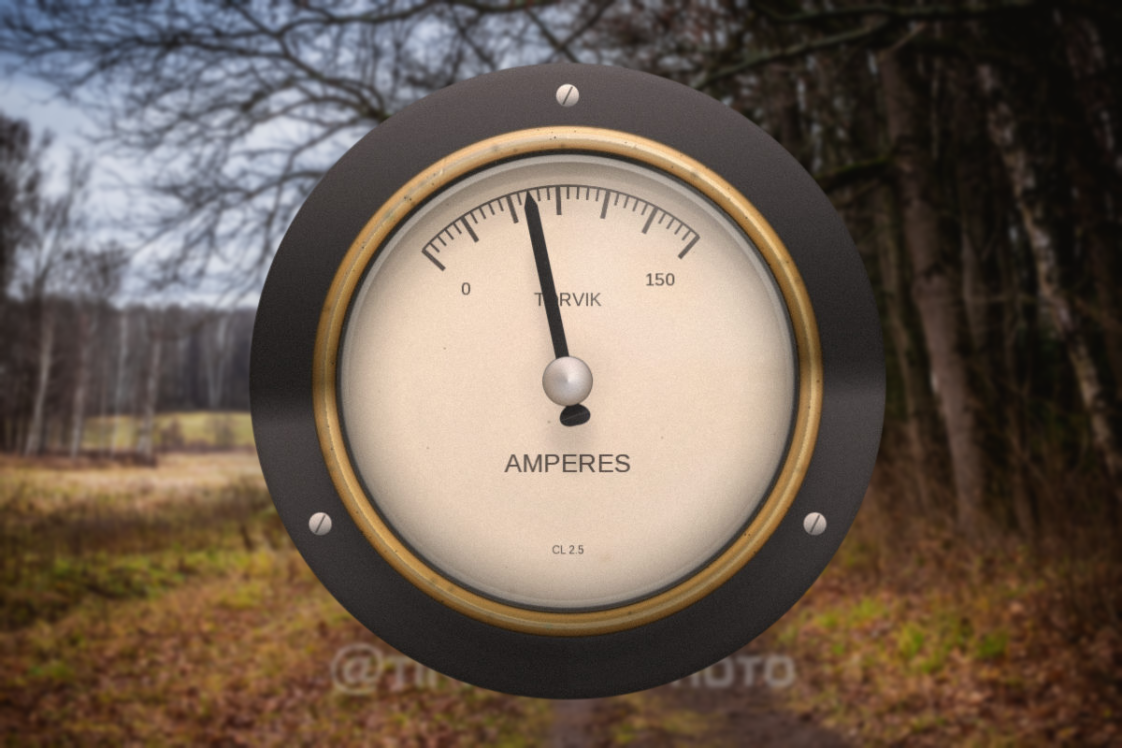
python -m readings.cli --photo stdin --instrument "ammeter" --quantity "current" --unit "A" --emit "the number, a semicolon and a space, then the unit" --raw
60; A
